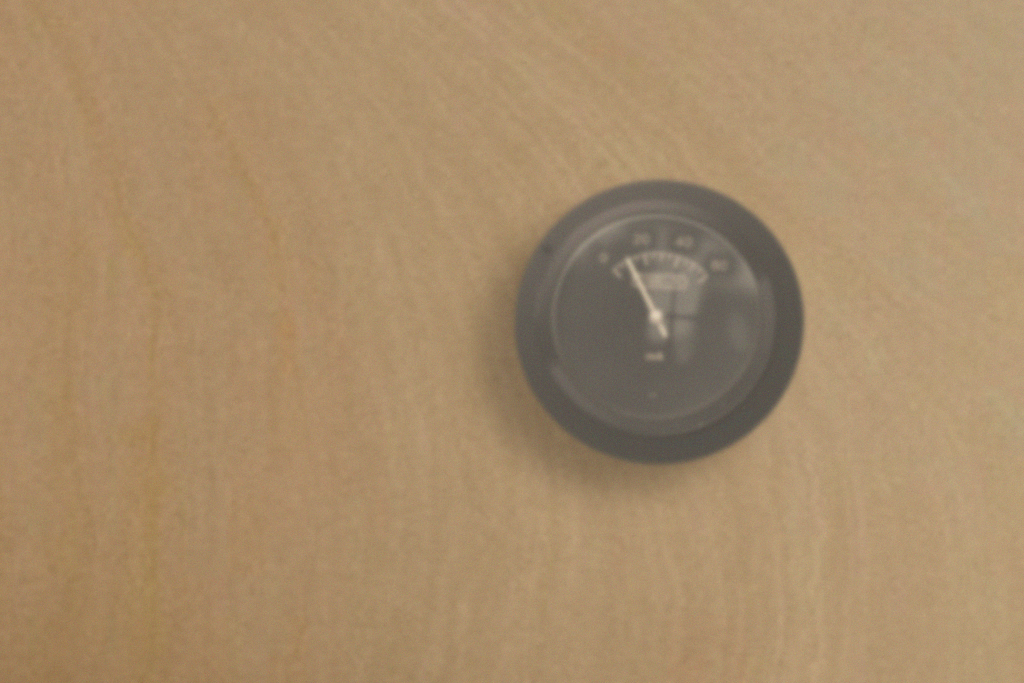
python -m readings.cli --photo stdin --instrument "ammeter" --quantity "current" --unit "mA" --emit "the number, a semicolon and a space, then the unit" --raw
10; mA
